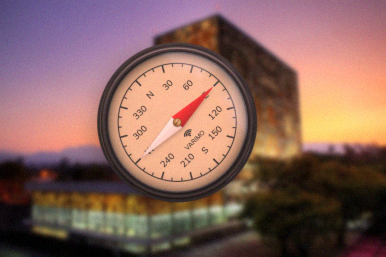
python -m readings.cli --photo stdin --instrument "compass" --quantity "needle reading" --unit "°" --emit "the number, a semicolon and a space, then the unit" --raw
90; °
